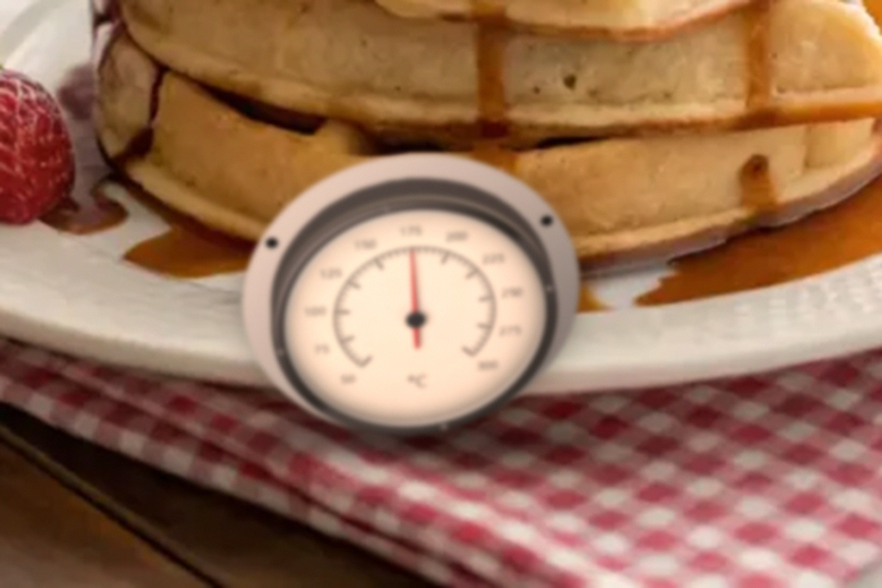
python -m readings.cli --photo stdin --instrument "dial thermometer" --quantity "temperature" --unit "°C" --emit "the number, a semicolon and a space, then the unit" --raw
175; °C
